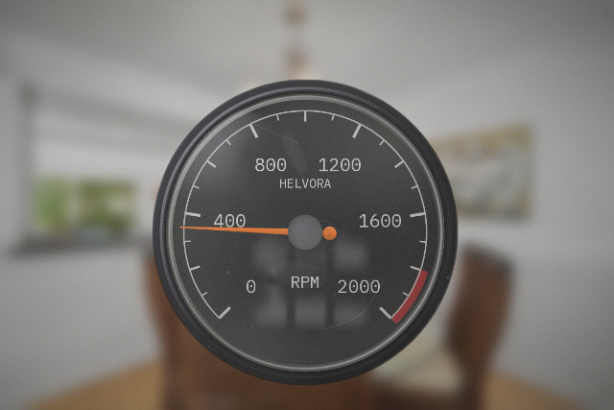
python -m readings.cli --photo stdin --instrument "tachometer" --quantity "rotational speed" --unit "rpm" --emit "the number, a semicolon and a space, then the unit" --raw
350; rpm
